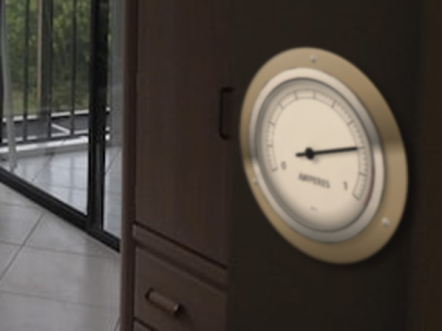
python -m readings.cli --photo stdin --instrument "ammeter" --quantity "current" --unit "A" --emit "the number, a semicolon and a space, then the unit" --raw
0.8; A
